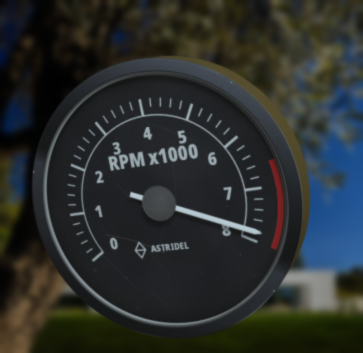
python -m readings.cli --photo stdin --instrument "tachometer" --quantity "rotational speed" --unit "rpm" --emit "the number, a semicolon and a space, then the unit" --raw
7800; rpm
